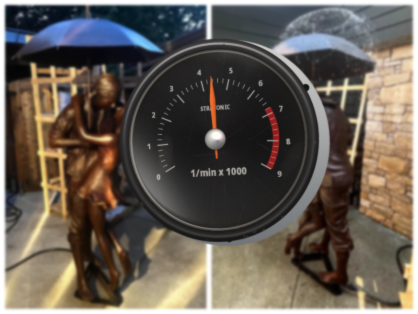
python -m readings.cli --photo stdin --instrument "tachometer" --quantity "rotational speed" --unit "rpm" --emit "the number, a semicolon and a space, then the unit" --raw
4400; rpm
